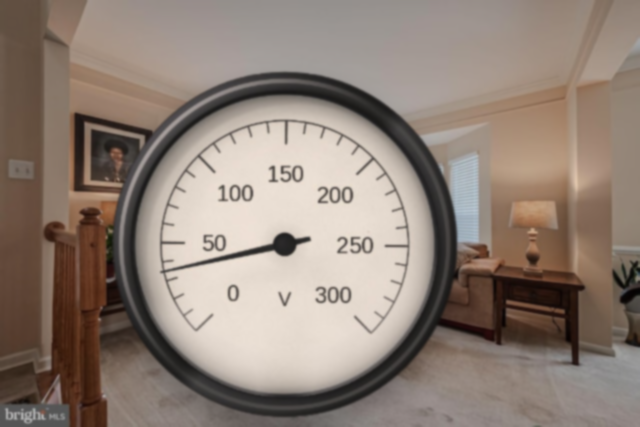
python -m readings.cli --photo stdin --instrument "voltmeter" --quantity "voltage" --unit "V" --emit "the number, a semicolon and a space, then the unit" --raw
35; V
